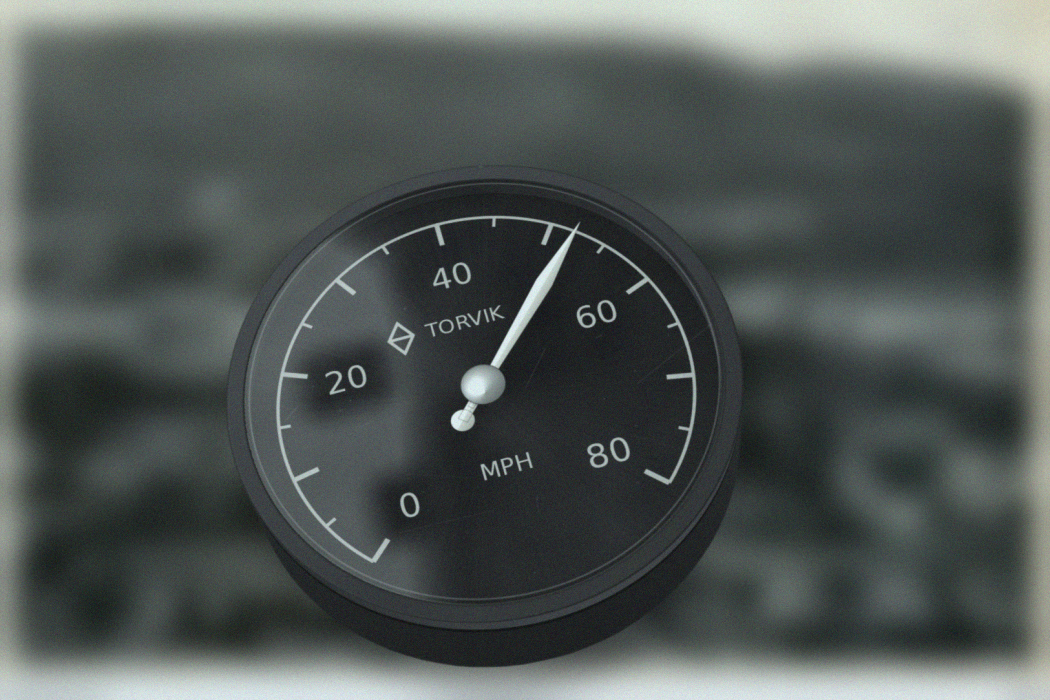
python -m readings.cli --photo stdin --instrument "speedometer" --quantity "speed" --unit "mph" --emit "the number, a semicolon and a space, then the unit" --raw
52.5; mph
